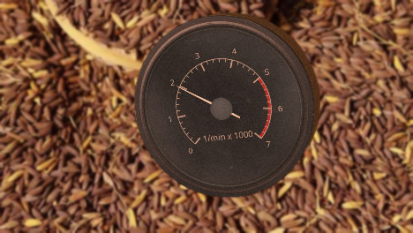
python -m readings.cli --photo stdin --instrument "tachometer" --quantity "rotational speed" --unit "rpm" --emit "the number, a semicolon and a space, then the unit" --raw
2000; rpm
